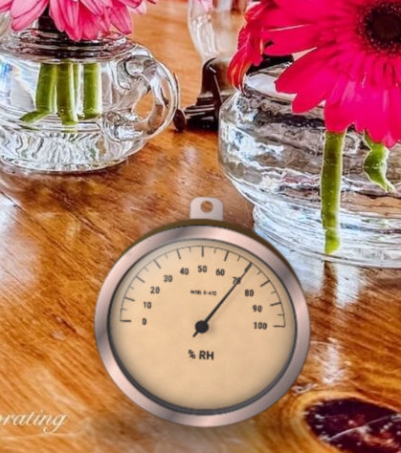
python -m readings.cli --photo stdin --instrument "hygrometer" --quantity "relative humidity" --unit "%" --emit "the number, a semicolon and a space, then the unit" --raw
70; %
